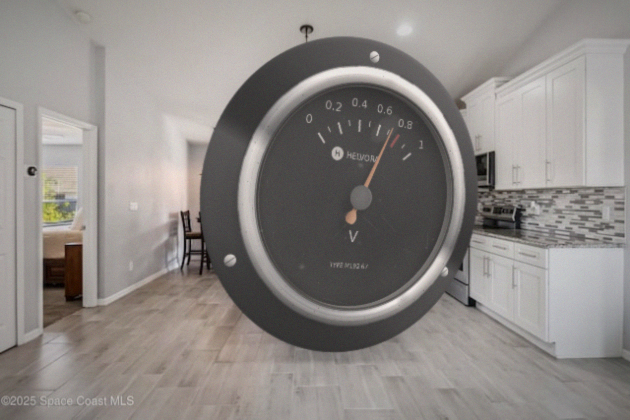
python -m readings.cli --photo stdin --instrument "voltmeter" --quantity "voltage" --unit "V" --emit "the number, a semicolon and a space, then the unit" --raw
0.7; V
